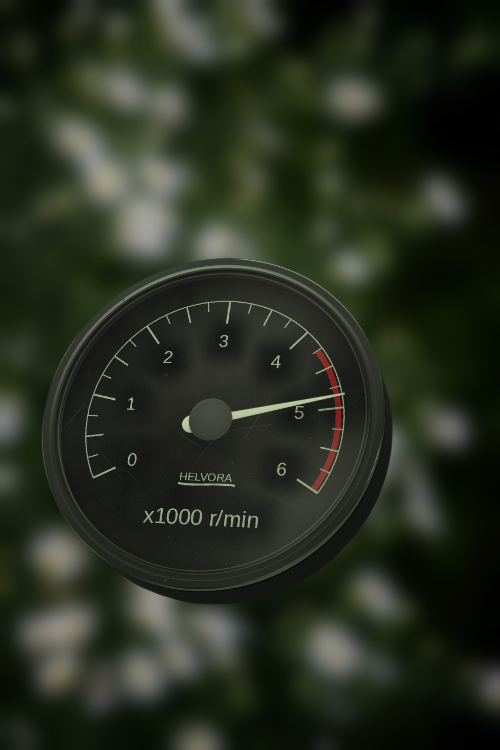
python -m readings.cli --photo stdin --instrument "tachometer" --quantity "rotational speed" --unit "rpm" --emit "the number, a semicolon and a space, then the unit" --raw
4875; rpm
